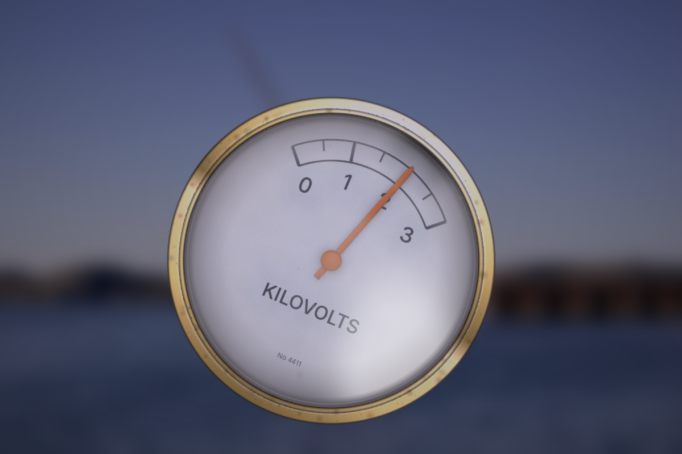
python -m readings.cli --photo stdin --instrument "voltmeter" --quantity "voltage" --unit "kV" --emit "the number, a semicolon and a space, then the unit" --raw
2; kV
